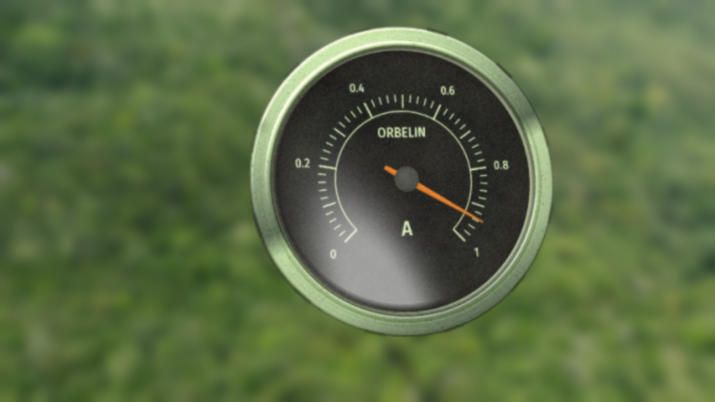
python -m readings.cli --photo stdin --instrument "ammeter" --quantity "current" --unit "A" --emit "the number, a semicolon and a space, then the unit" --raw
0.94; A
